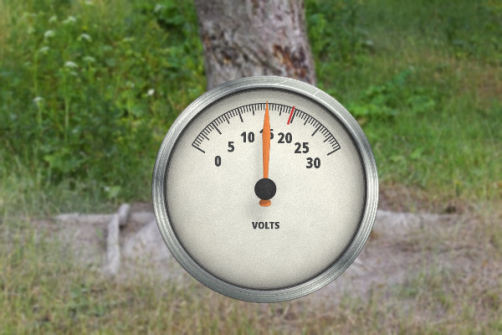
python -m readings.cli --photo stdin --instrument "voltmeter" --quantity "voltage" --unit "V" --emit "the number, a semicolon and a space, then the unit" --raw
15; V
